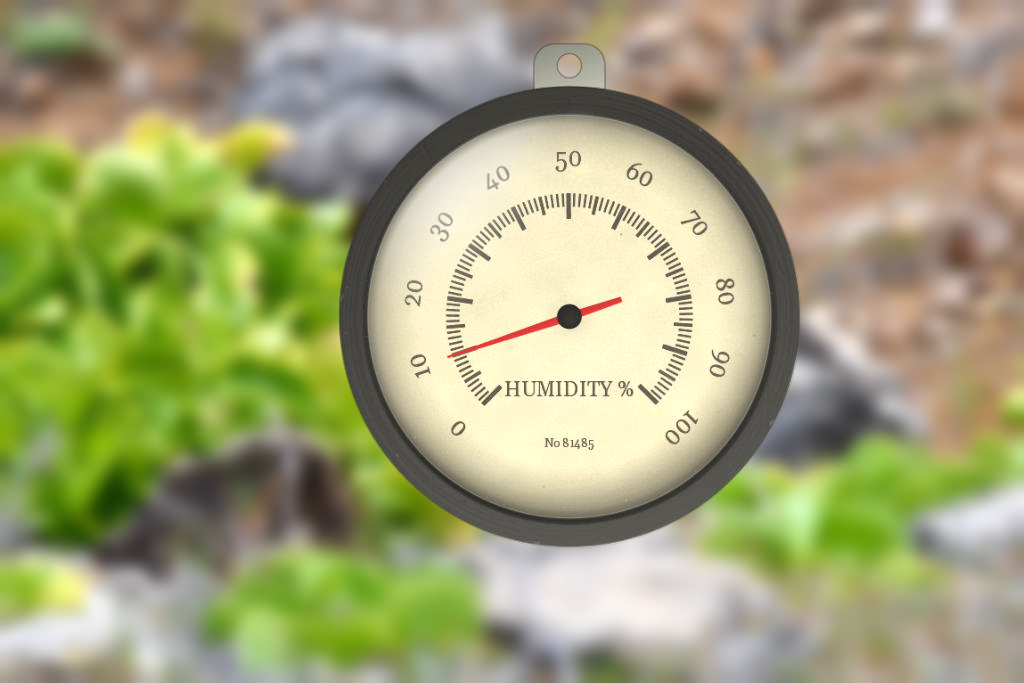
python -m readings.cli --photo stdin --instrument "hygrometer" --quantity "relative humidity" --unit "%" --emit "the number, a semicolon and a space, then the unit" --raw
10; %
